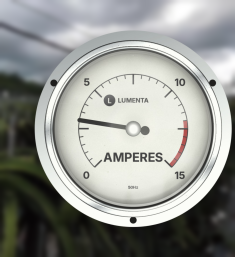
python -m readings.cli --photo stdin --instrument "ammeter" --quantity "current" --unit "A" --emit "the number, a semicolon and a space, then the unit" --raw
3; A
